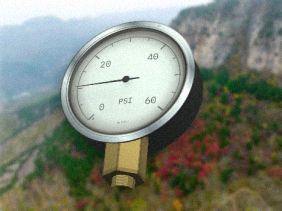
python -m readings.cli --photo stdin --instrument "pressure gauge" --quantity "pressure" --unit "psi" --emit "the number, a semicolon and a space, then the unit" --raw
10; psi
